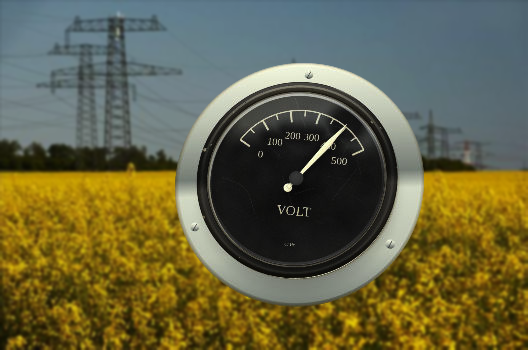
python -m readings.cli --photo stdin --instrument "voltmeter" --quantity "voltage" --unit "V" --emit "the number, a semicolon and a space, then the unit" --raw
400; V
